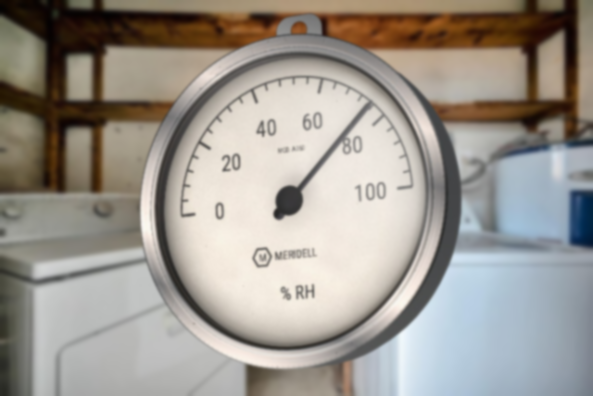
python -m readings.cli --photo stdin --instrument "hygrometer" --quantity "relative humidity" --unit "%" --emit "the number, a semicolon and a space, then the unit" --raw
76; %
